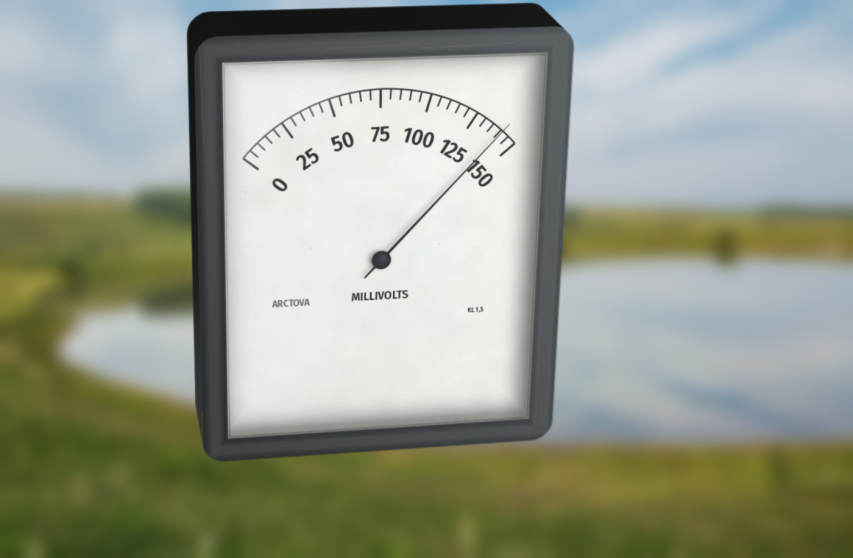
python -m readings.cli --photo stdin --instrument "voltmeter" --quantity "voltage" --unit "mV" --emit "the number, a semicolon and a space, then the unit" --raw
140; mV
